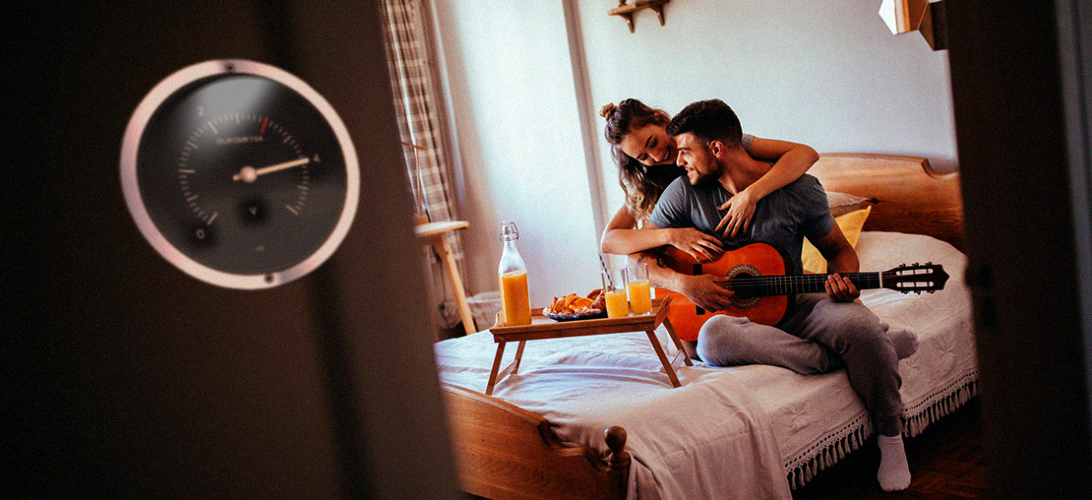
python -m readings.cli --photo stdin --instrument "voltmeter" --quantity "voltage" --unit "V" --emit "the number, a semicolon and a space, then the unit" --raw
4; V
